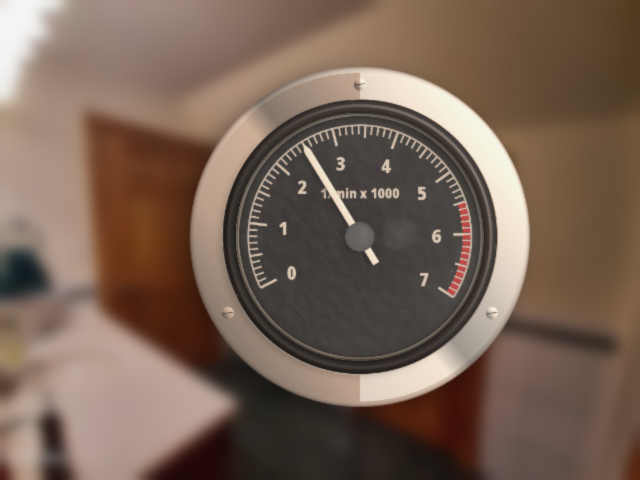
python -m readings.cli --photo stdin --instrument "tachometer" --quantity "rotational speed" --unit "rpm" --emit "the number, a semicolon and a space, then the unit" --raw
2500; rpm
